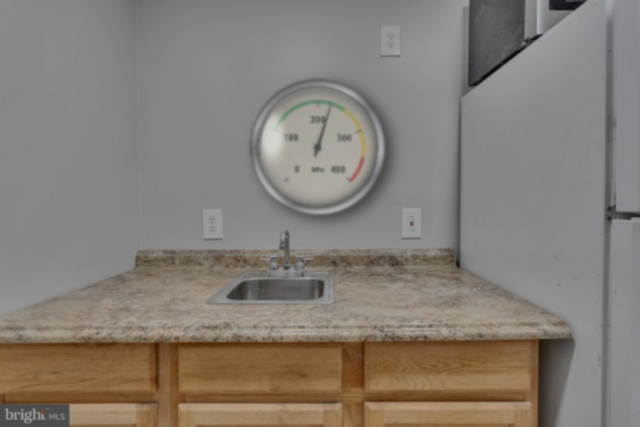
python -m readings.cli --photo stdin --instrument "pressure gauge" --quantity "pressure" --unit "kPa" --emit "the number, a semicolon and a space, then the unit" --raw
225; kPa
